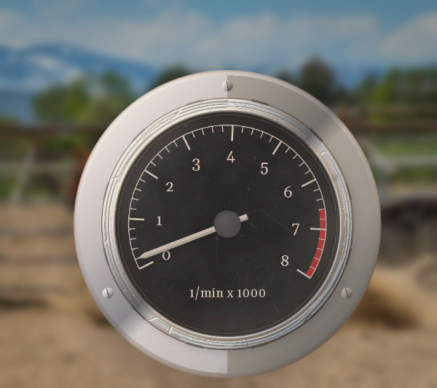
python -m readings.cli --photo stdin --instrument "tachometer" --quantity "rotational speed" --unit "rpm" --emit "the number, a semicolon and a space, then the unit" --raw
200; rpm
